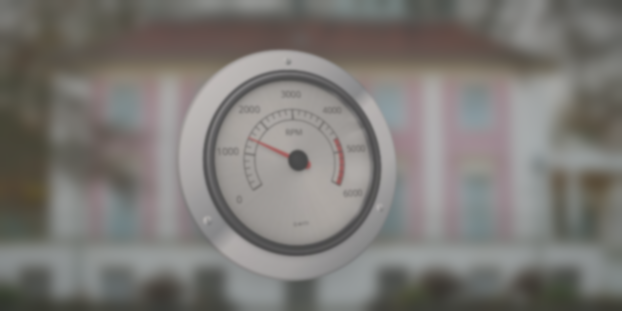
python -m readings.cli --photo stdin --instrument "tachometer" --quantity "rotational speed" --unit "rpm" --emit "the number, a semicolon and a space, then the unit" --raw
1400; rpm
